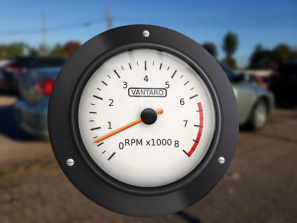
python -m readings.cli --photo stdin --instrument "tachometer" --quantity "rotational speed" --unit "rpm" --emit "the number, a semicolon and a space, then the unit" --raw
625; rpm
